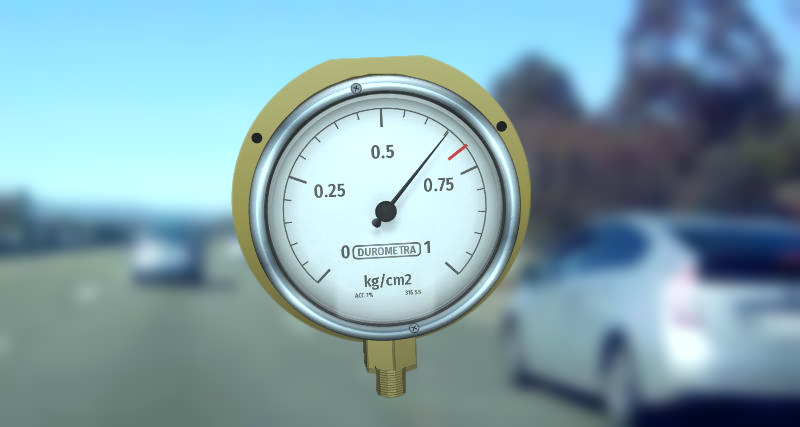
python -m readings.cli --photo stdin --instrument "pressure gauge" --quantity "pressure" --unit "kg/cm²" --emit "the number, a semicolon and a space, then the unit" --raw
0.65; kg/cm²
